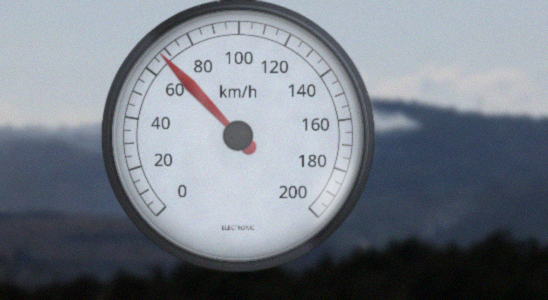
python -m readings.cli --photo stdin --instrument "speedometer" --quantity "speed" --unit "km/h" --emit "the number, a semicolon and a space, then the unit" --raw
67.5; km/h
